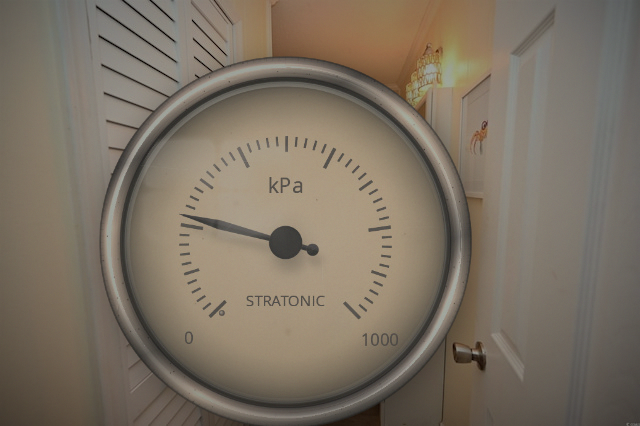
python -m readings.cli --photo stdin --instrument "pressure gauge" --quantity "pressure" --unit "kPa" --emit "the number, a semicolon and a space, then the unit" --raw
220; kPa
